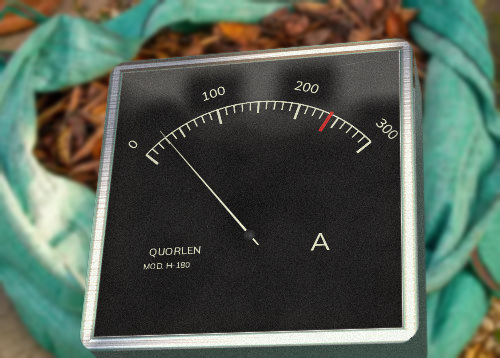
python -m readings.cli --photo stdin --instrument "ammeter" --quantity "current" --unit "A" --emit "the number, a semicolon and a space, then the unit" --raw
30; A
